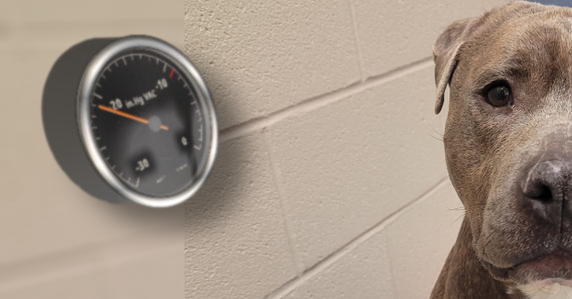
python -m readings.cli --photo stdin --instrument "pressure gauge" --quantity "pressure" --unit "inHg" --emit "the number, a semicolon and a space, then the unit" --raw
-21; inHg
